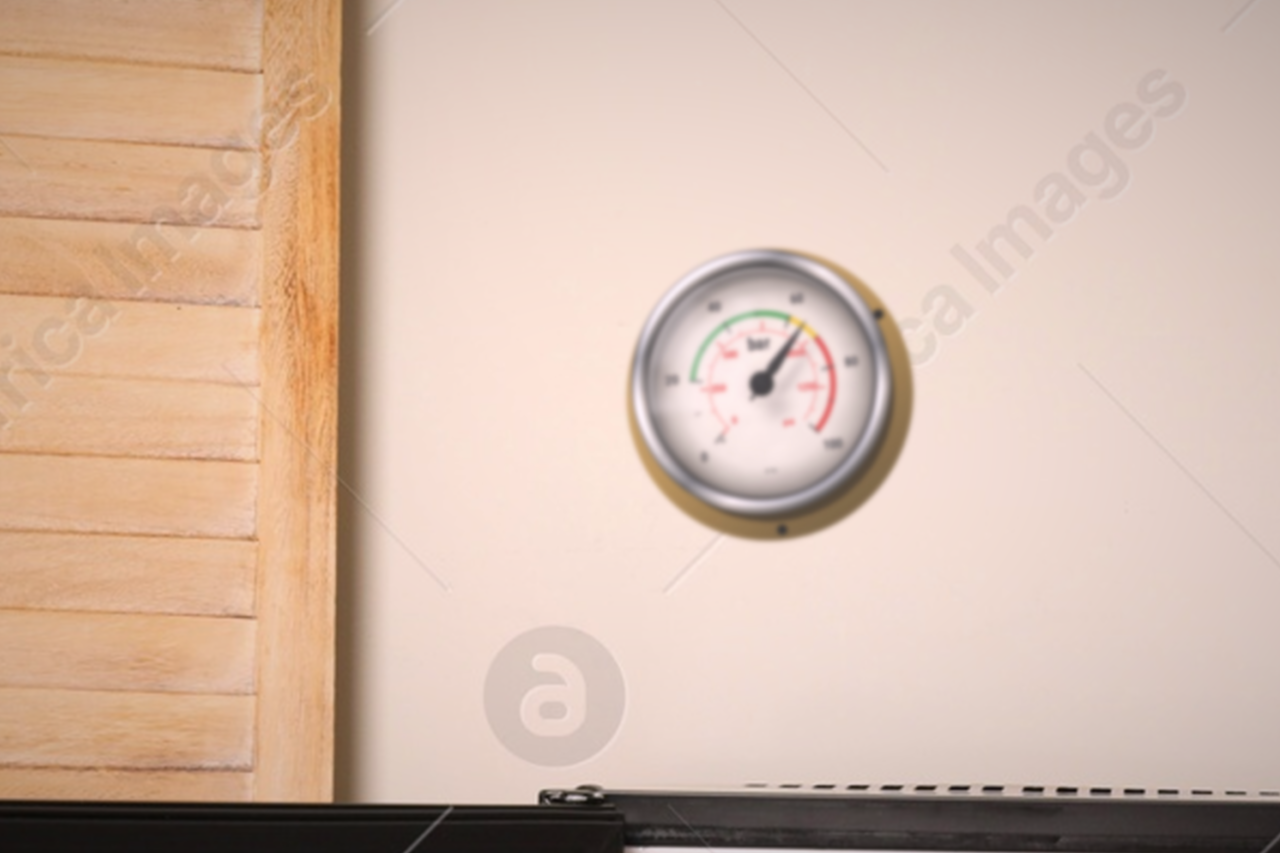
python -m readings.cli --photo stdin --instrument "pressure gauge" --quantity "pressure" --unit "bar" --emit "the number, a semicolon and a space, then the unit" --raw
65; bar
